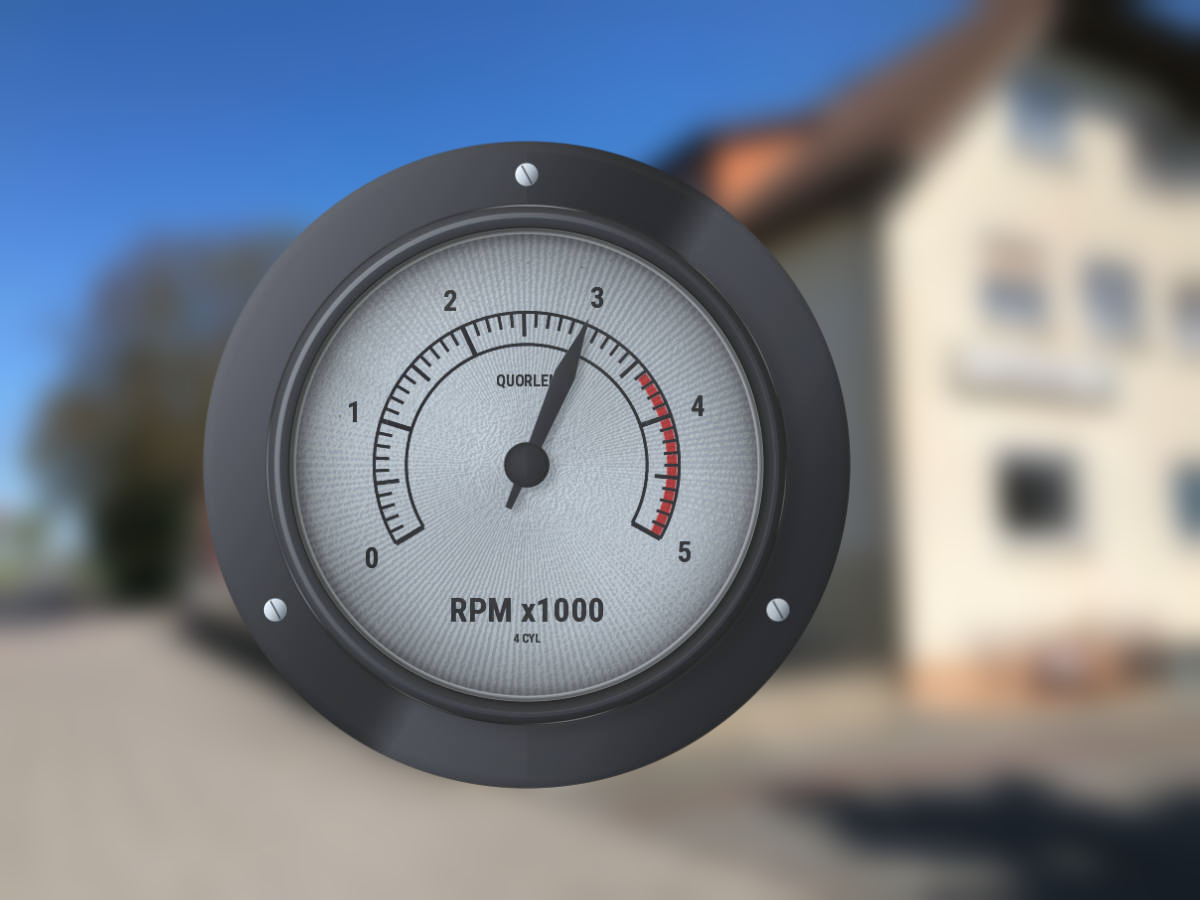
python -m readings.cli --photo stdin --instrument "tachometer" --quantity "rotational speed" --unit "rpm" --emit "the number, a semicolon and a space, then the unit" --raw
3000; rpm
